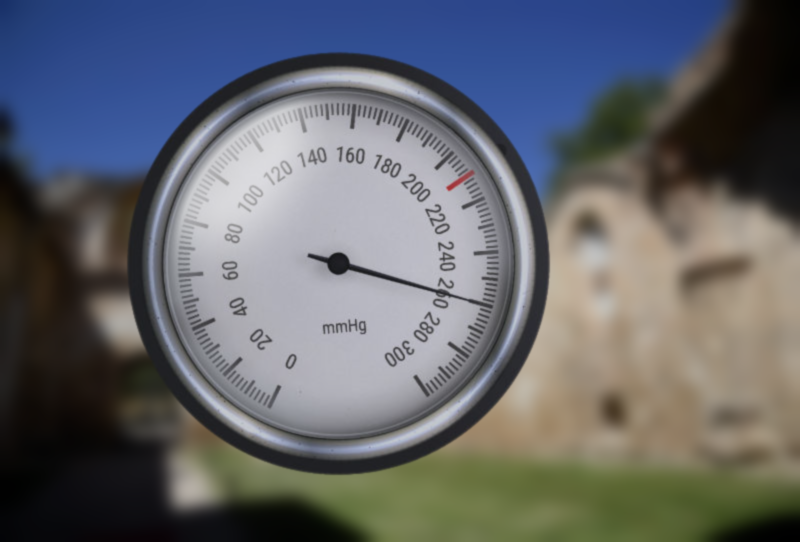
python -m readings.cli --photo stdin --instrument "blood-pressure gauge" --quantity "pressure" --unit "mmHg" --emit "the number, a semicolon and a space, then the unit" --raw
260; mmHg
